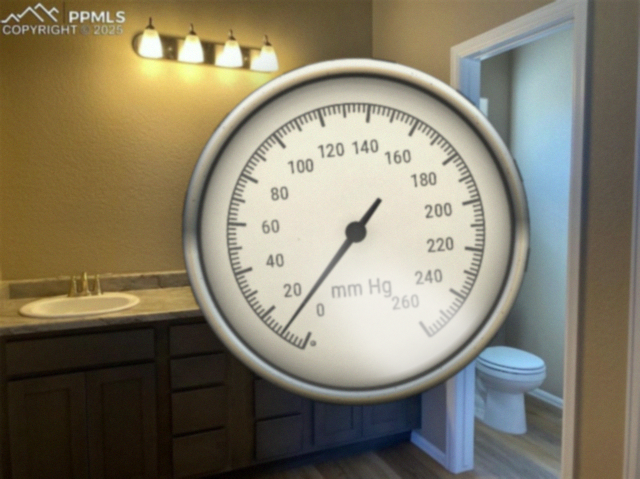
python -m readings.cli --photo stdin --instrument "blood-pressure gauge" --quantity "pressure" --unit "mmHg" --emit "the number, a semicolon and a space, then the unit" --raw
10; mmHg
